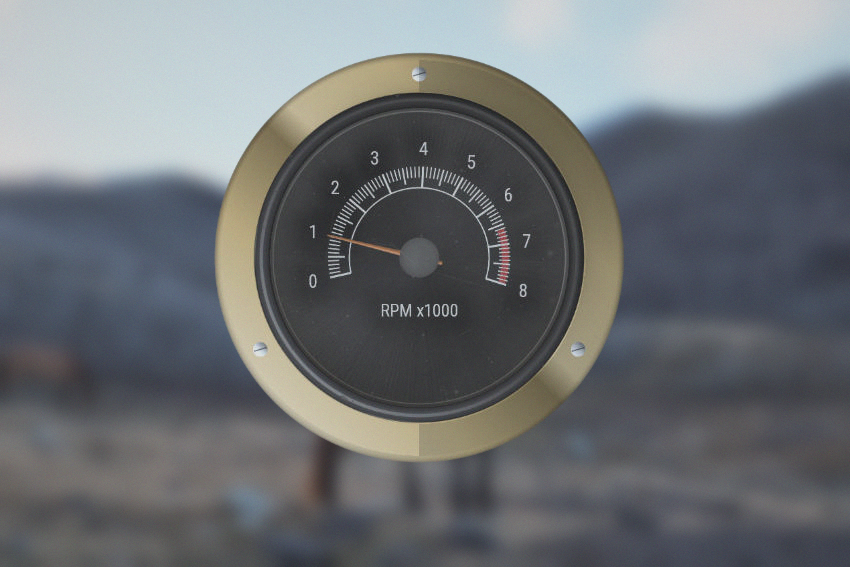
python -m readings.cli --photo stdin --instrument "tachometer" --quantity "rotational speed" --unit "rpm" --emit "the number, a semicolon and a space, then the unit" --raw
1000; rpm
